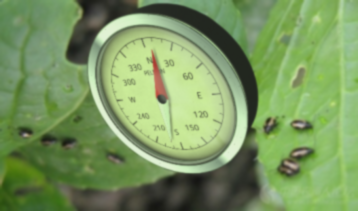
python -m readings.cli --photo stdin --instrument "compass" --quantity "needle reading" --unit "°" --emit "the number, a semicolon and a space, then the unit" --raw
10; °
